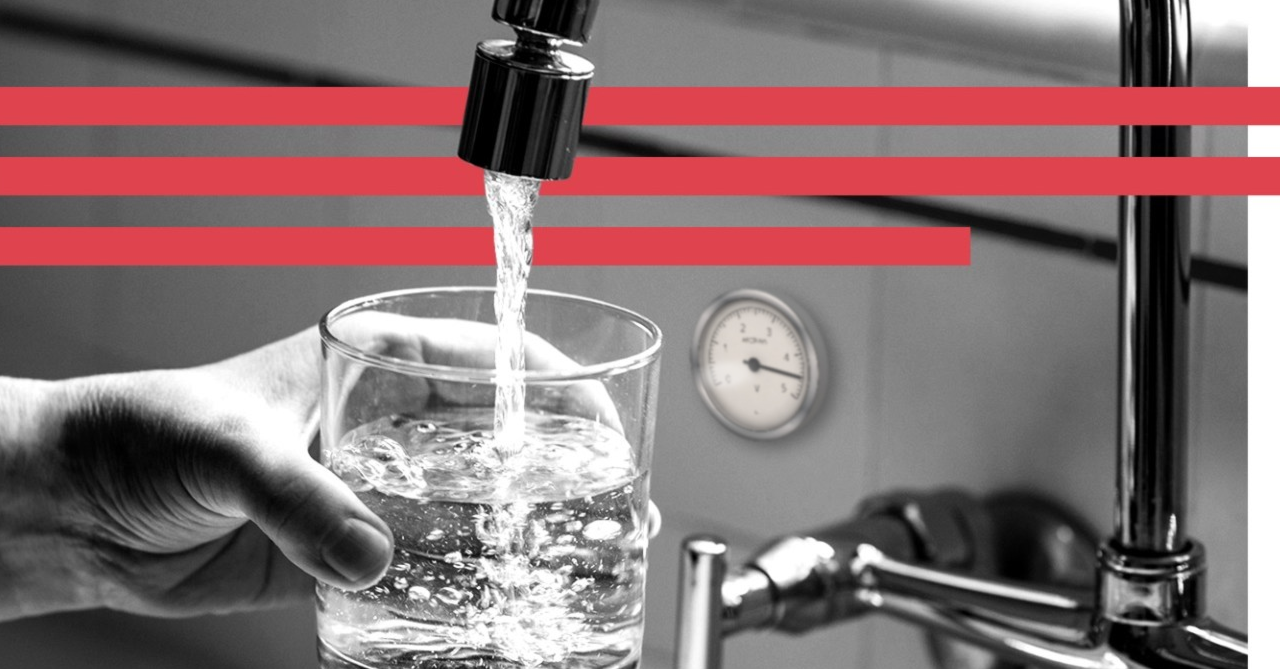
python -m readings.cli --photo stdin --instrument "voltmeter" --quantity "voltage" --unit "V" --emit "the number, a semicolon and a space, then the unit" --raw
4.5; V
